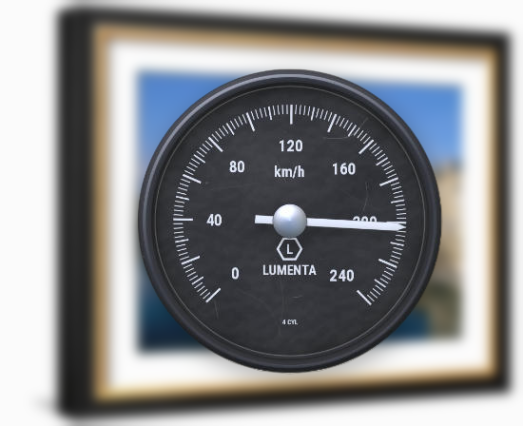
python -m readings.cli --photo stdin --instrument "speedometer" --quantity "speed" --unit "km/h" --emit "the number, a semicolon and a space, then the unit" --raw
202; km/h
